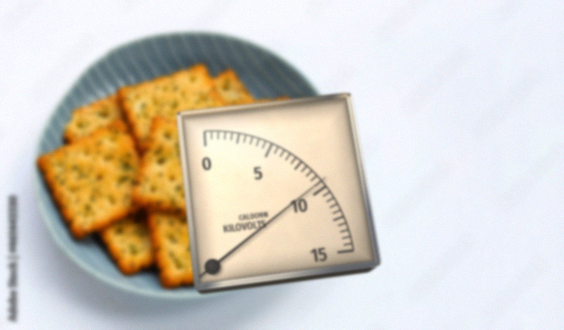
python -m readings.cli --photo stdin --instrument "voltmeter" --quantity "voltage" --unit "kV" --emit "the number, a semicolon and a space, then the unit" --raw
9.5; kV
